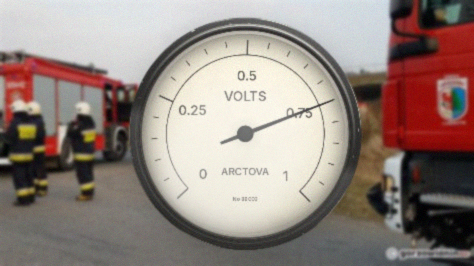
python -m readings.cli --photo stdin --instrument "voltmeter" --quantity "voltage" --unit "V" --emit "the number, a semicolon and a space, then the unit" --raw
0.75; V
